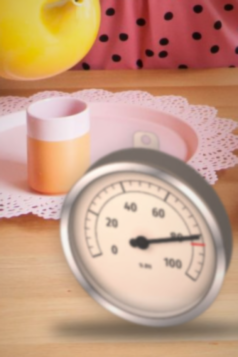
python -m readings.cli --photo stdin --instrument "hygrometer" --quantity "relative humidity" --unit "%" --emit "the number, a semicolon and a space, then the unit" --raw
80; %
